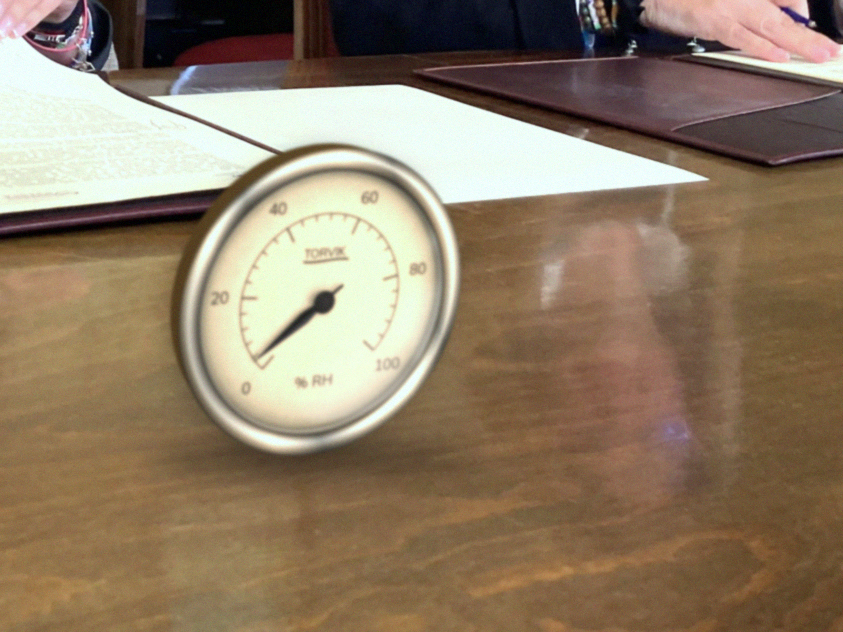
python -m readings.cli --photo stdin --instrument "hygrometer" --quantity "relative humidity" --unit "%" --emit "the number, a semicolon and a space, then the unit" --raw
4; %
